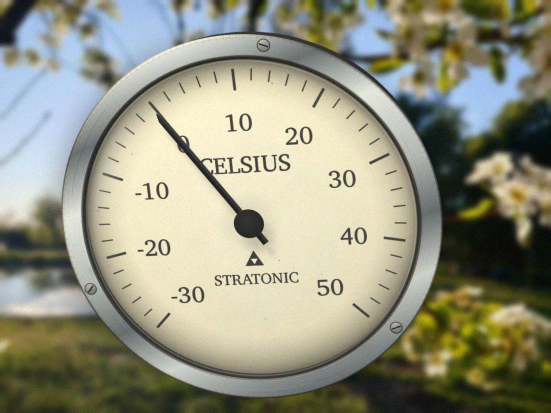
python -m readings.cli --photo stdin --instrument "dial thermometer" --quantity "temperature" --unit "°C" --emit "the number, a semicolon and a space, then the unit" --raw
0; °C
